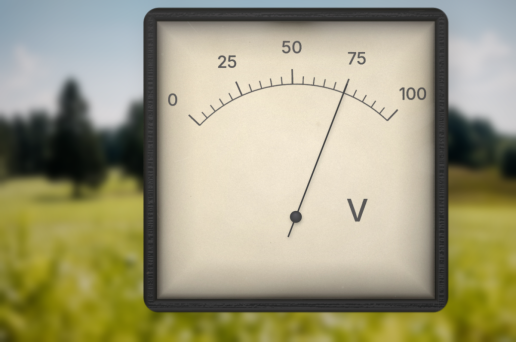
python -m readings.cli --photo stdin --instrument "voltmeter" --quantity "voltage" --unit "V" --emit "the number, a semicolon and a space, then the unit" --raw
75; V
